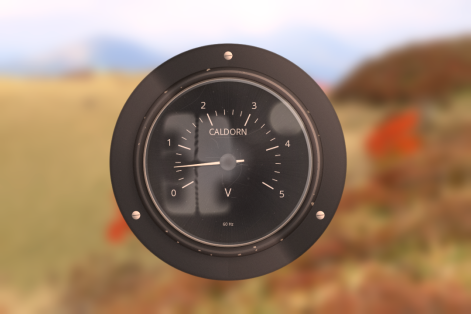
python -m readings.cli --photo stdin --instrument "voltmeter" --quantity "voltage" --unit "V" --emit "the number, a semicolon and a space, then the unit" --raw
0.5; V
